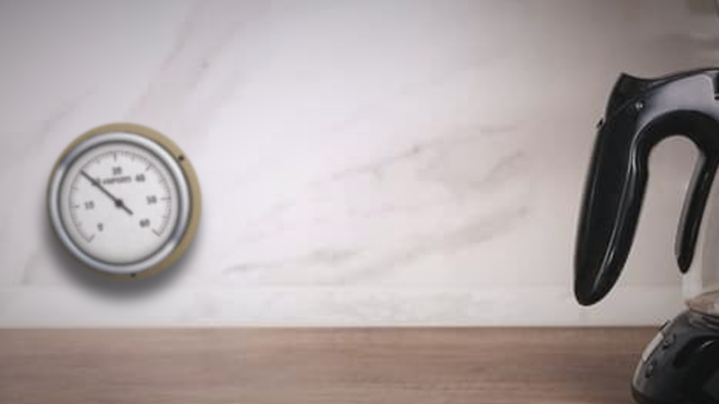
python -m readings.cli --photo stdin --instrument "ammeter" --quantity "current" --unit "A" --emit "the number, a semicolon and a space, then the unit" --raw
20; A
